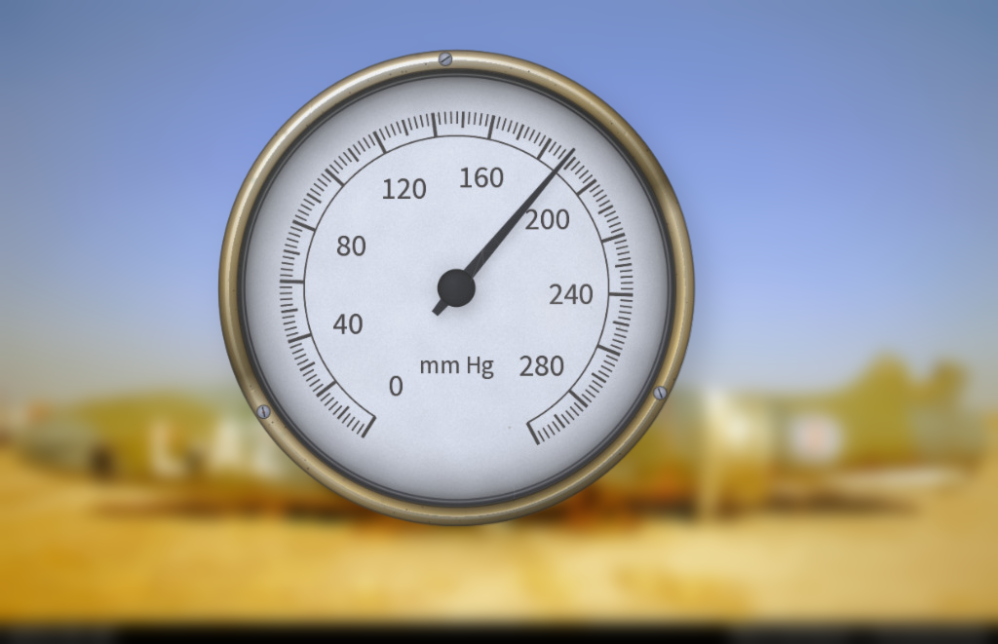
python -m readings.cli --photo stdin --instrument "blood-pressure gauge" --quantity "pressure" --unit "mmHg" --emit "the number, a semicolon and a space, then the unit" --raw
188; mmHg
